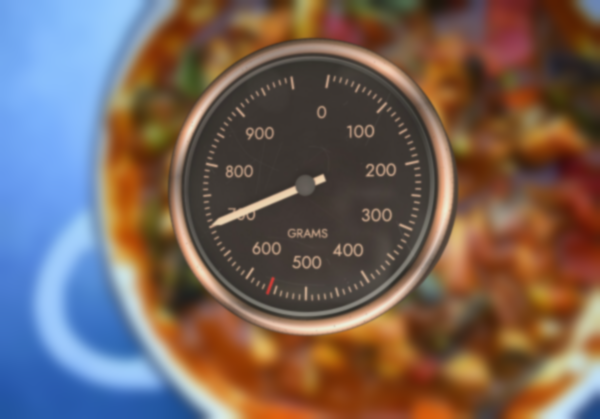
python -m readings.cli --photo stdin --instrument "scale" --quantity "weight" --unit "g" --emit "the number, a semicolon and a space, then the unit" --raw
700; g
